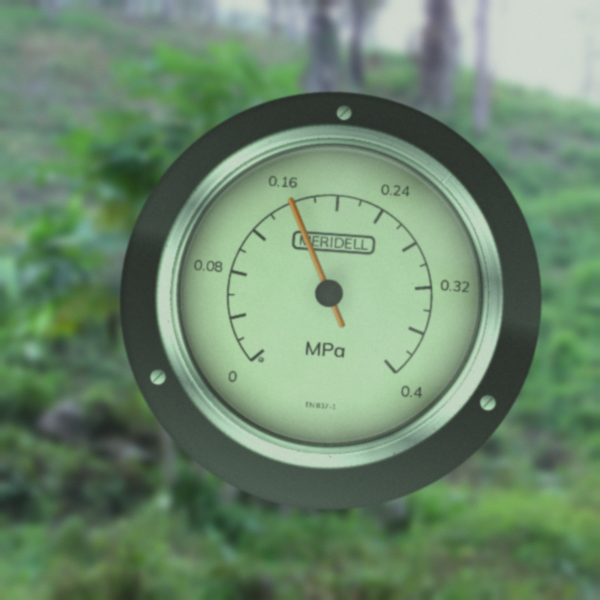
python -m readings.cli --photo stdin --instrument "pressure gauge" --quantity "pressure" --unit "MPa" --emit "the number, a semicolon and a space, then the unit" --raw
0.16; MPa
